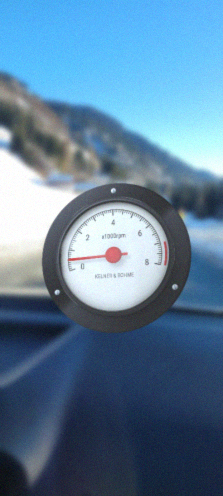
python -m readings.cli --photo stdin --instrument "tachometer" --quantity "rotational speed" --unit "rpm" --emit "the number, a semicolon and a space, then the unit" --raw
500; rpm
